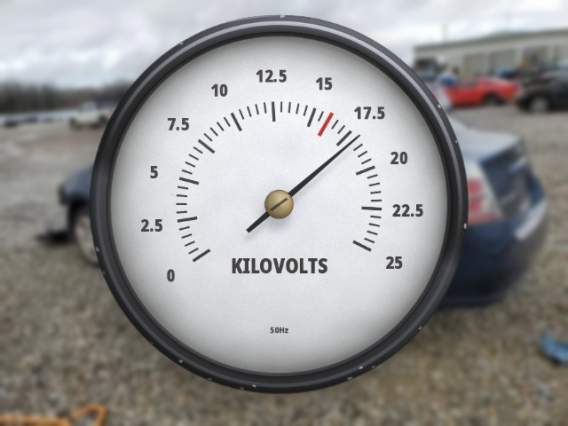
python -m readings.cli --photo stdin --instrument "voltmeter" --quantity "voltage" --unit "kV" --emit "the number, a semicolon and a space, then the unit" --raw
18; kV
